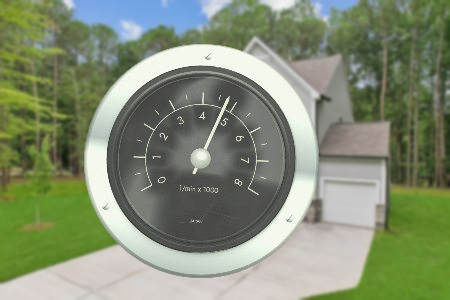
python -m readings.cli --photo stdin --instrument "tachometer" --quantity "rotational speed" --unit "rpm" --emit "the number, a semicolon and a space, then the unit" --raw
4750; rpm
